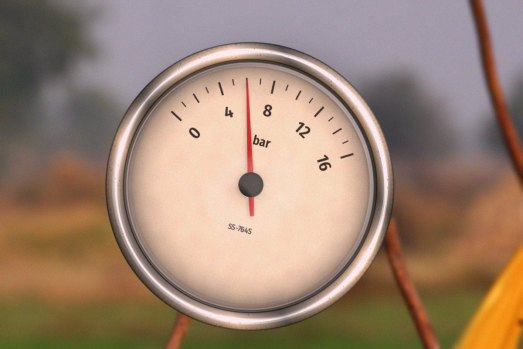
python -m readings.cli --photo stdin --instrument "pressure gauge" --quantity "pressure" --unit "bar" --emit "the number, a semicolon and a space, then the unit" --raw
6; bar
